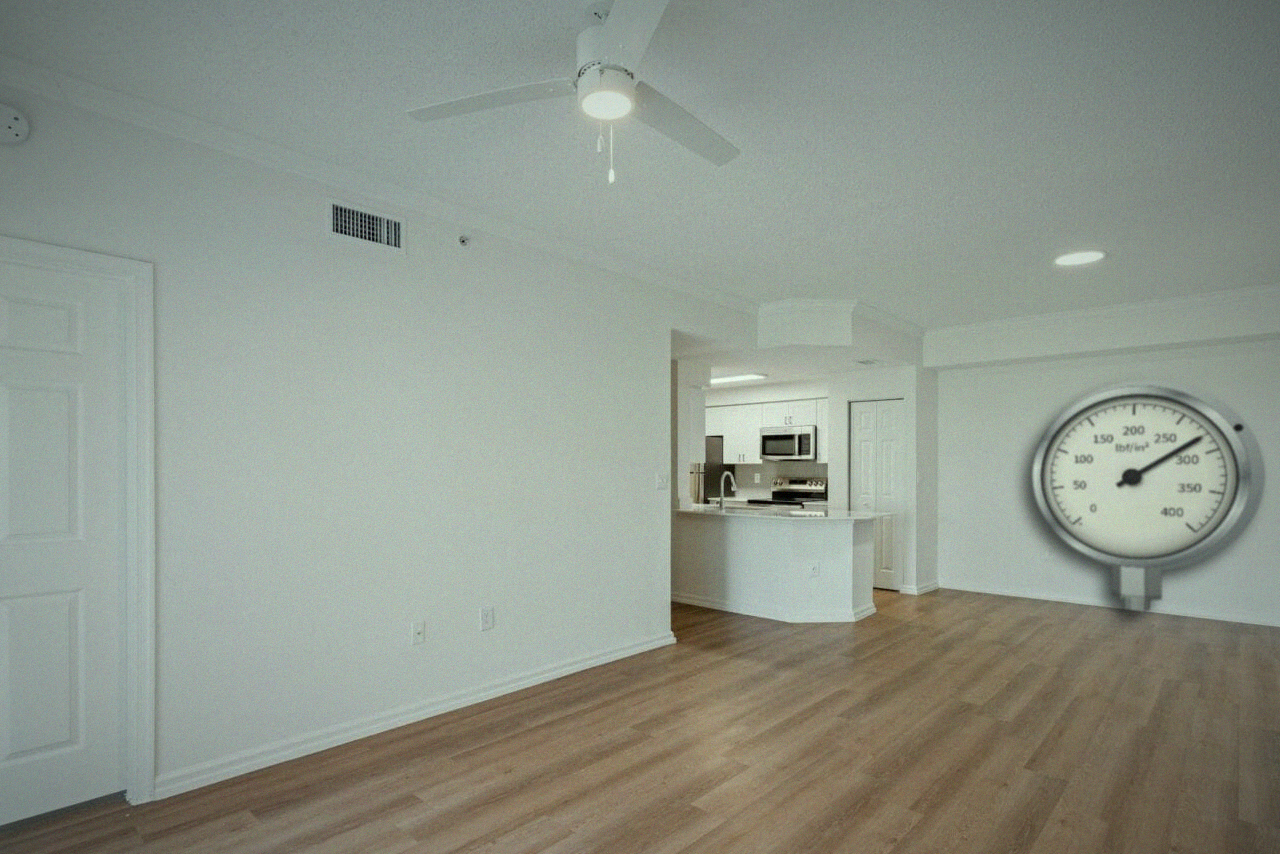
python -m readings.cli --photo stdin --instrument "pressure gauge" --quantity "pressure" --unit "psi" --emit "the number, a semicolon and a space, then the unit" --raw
280; psi
